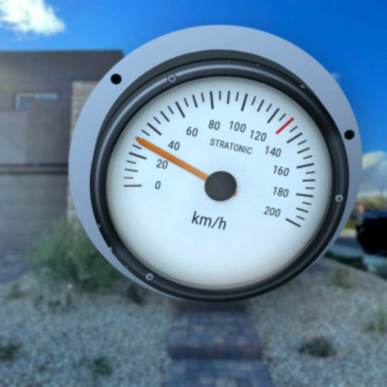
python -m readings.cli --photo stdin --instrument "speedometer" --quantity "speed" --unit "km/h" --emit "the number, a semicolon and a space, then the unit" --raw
30; km/h
